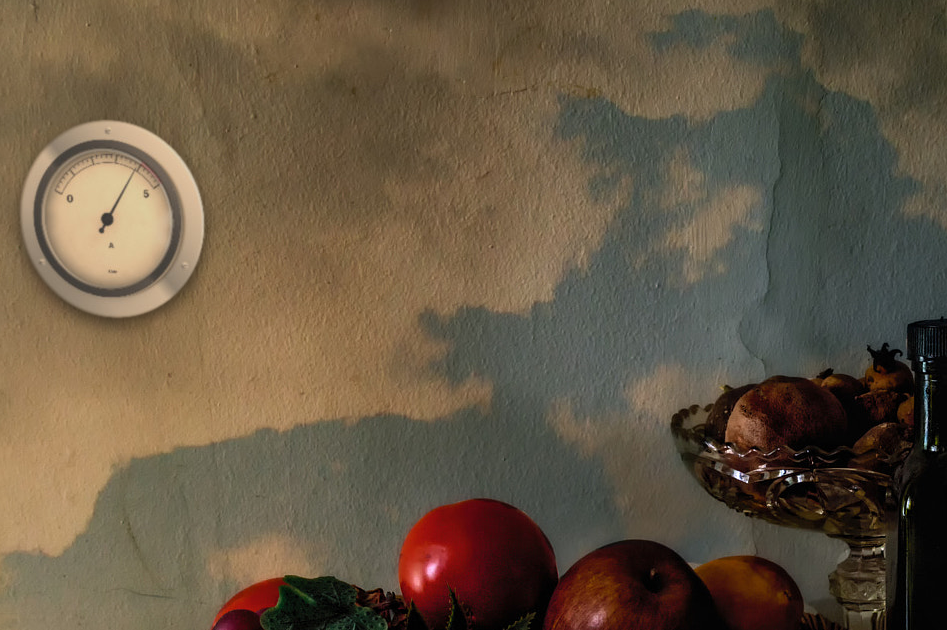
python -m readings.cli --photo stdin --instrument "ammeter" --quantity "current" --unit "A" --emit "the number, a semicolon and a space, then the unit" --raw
4; A
